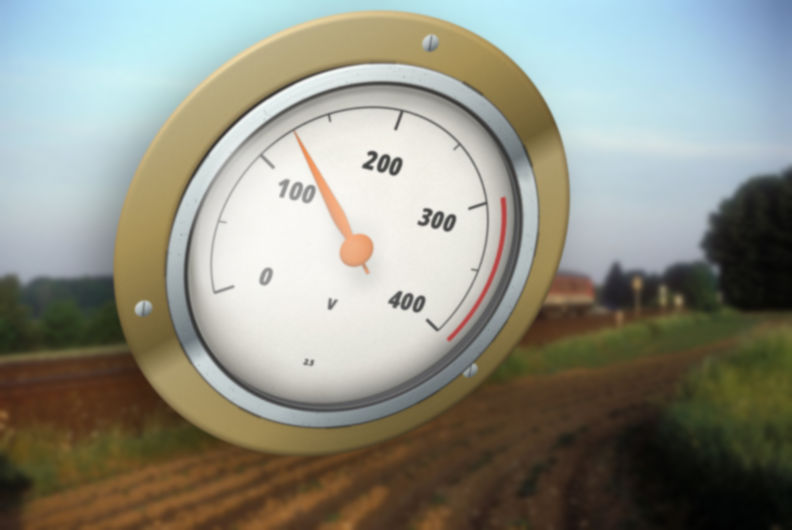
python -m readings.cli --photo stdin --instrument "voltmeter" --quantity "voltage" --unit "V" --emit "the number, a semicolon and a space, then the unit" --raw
125; V
